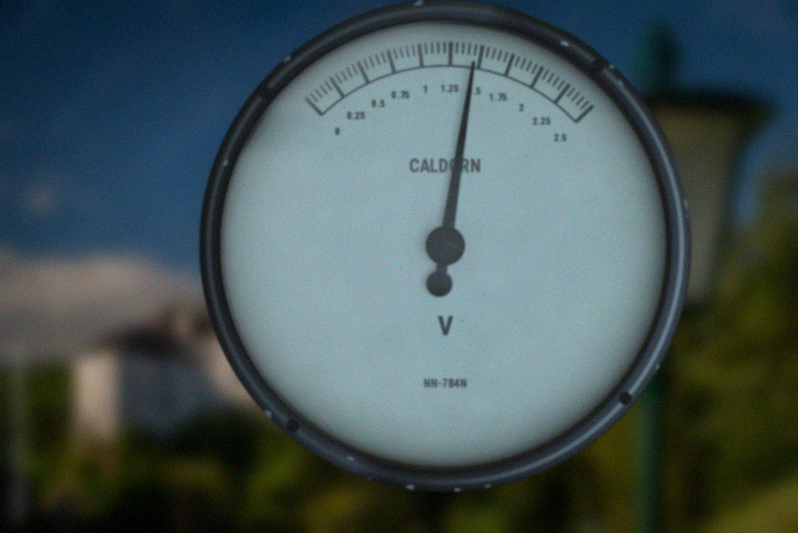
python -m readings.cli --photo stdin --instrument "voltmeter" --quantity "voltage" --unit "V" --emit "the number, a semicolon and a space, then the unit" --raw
1.45; V
